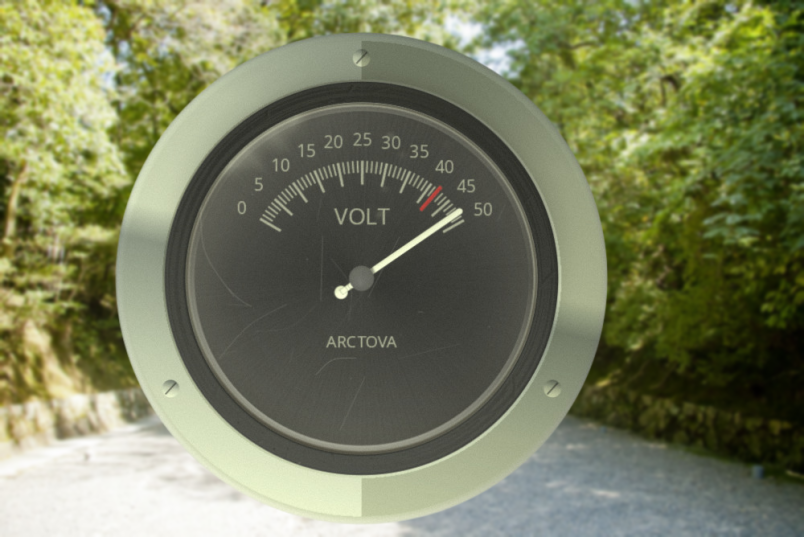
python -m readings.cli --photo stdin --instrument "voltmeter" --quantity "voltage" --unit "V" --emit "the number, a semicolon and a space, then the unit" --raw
48; V
